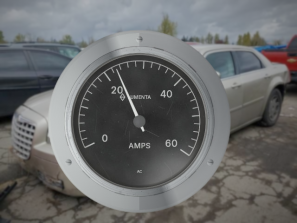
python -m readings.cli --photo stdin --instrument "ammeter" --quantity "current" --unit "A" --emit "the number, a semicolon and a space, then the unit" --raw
23; A
